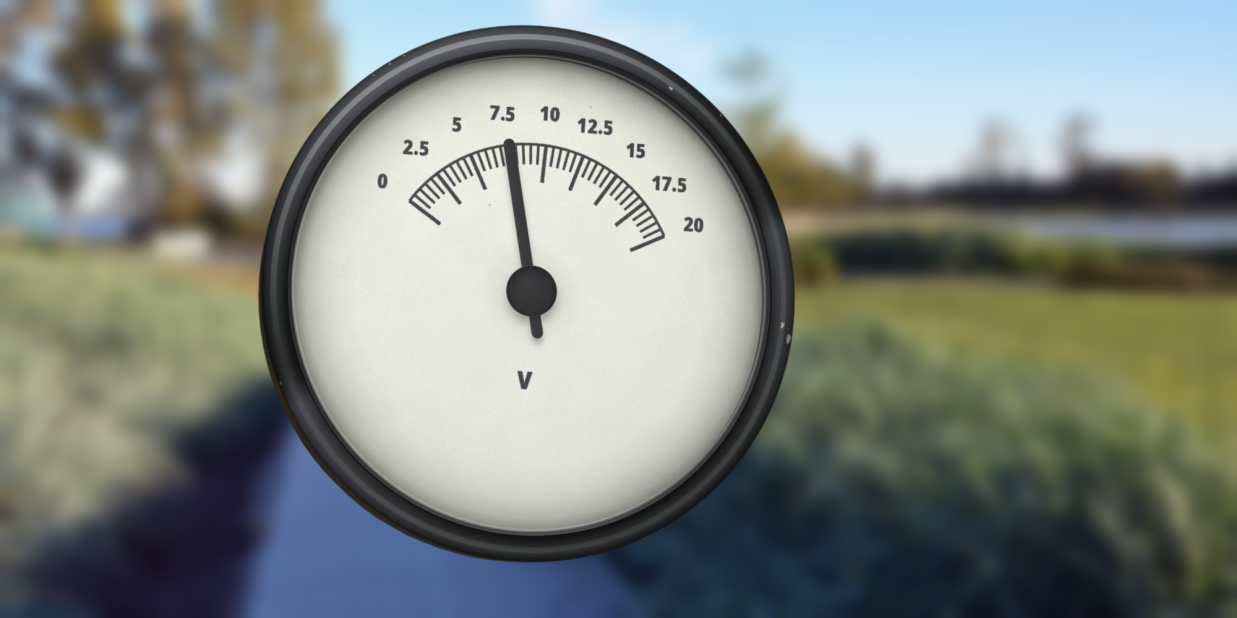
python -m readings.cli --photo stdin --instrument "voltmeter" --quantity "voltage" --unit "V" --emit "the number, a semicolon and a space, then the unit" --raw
7.5; V
